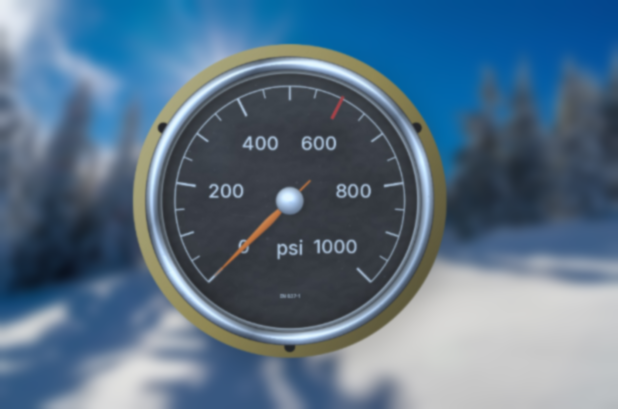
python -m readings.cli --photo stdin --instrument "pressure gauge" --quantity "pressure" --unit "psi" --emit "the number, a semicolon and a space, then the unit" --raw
0; psi
